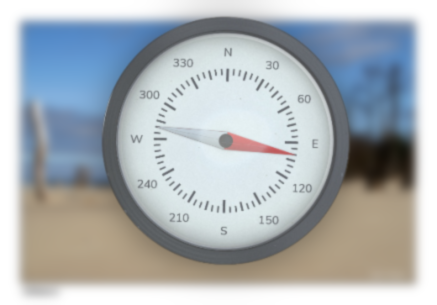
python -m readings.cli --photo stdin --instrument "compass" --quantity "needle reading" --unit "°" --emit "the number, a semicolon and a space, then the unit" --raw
100; °
